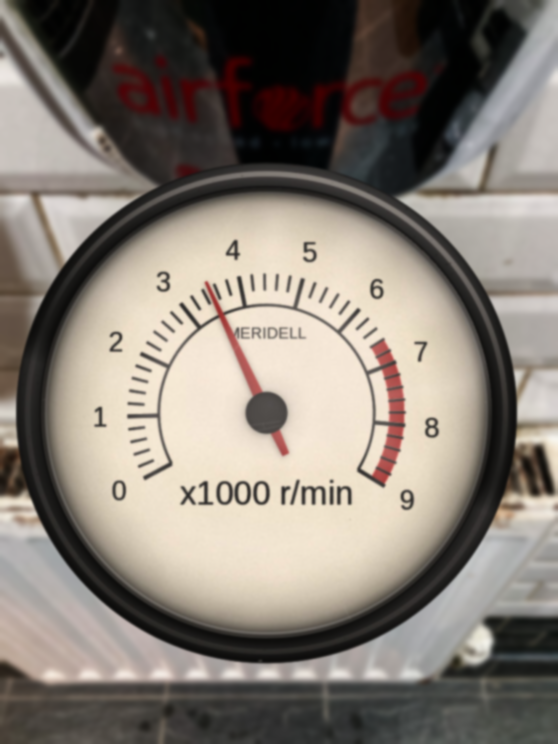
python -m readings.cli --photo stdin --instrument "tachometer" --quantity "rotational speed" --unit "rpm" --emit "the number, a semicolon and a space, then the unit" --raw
3500; rpm
